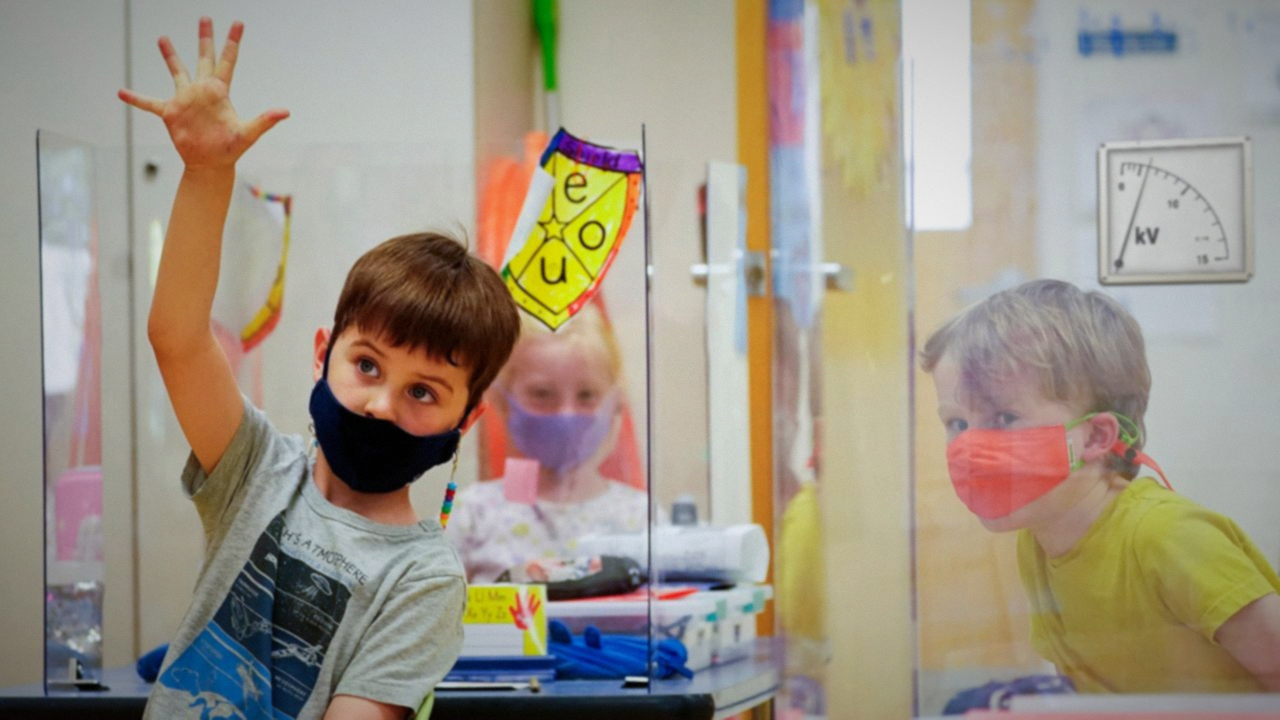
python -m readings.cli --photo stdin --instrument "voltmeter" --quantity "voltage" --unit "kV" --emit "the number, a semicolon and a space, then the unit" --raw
6; kV
